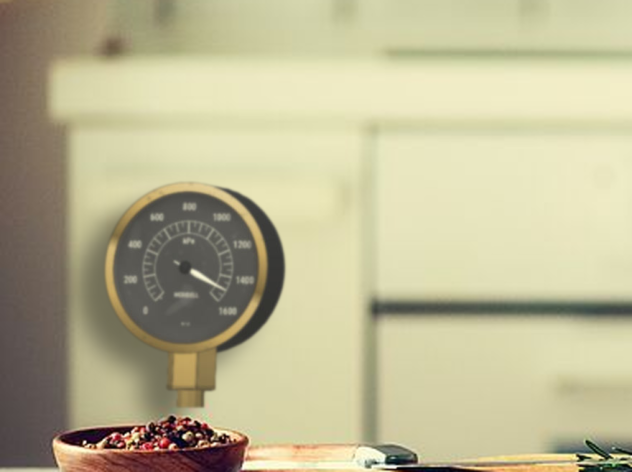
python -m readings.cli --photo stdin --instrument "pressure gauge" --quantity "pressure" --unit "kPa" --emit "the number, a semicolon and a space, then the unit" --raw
1500; kPa
